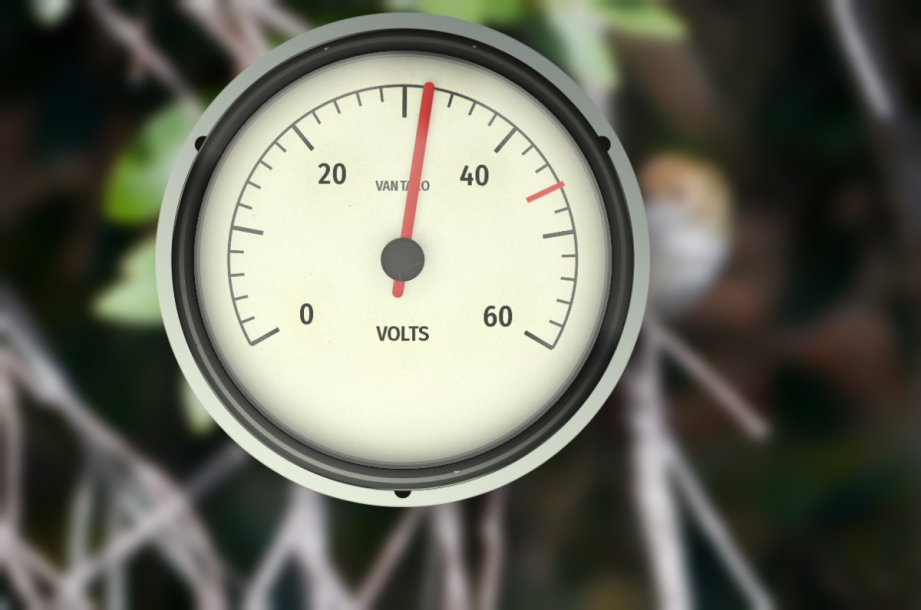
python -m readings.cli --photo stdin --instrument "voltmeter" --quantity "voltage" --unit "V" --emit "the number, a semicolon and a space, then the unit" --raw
32; V
